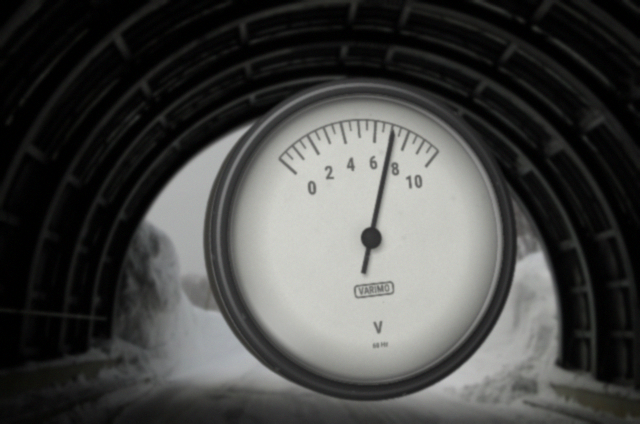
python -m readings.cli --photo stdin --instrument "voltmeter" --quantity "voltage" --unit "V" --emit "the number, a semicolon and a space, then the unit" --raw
7; V
